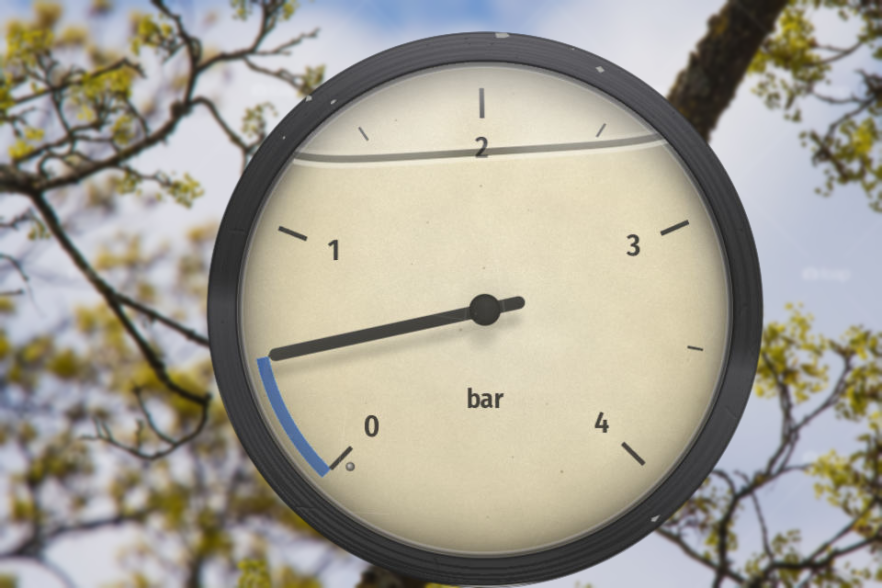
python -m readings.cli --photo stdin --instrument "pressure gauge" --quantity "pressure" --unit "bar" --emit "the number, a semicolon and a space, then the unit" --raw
0.5; bar
